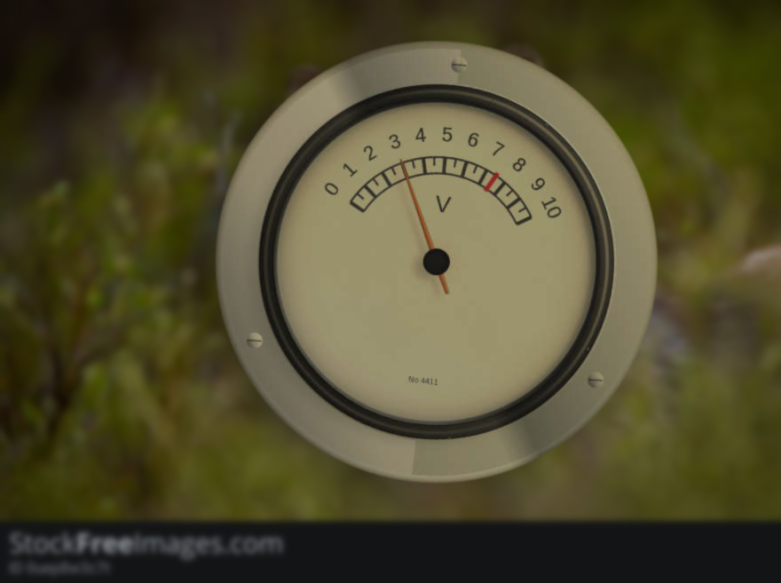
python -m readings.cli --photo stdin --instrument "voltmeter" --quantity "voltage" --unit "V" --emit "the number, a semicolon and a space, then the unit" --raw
3; V
